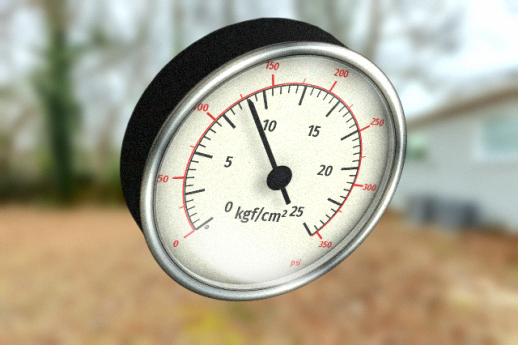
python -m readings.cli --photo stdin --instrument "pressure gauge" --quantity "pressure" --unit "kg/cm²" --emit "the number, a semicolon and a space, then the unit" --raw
9; kg/cm²
